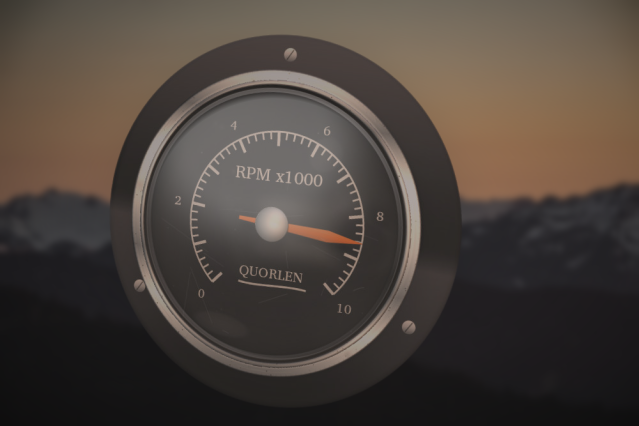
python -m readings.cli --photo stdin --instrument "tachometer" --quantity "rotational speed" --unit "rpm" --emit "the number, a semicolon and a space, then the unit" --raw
8600; rpm
